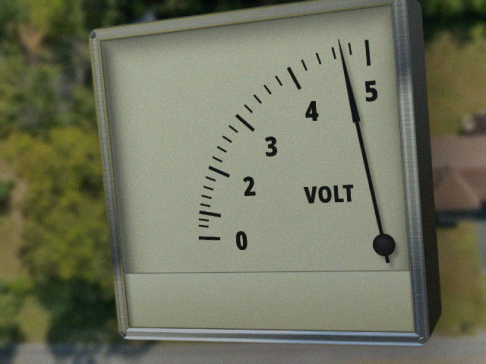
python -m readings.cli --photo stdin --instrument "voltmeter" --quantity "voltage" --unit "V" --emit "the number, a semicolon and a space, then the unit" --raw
4.7; V
